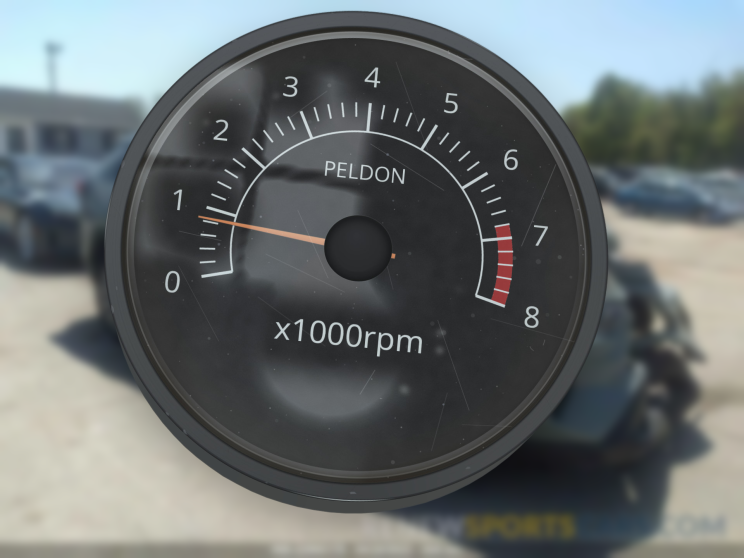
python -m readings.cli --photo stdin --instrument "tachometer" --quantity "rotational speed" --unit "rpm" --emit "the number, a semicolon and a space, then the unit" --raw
800; rpm
